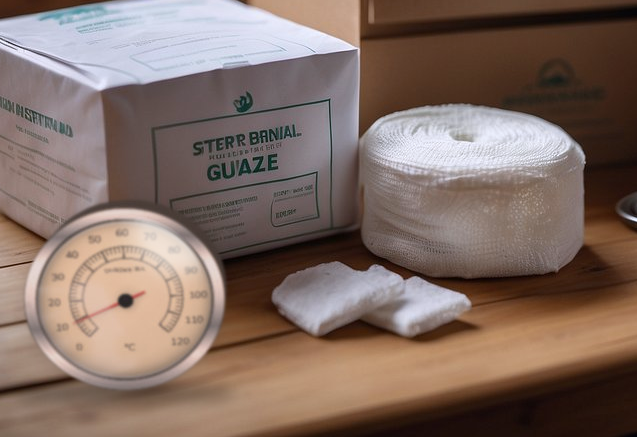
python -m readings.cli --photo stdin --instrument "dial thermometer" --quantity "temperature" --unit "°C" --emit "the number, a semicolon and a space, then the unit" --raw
10; °C
